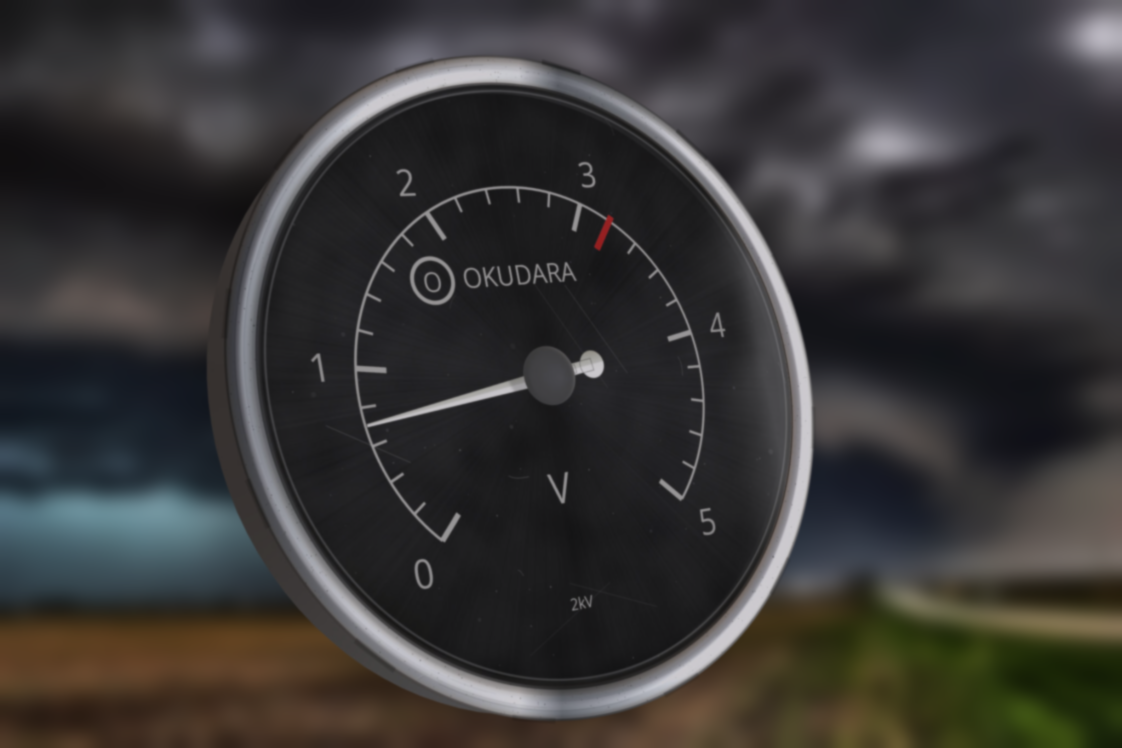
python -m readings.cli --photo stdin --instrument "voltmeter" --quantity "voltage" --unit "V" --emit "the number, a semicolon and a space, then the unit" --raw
0.7; V
